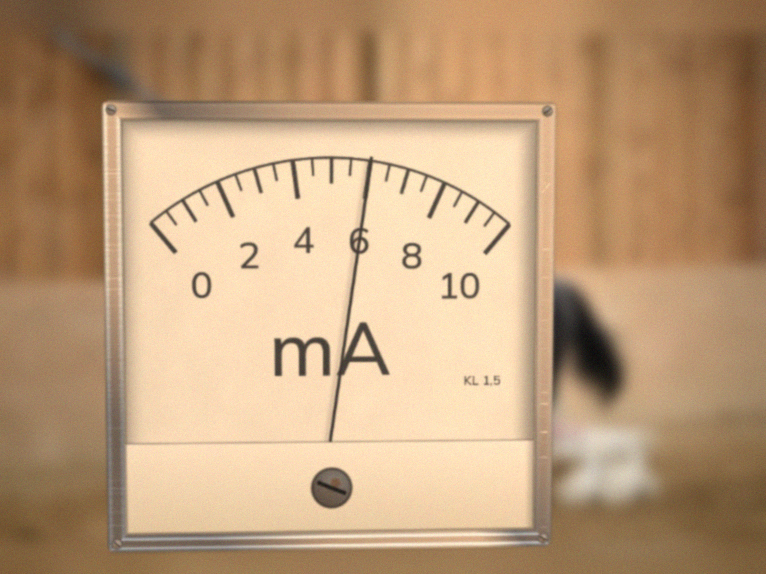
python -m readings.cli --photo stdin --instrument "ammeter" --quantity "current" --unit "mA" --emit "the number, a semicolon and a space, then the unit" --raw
6; mA
